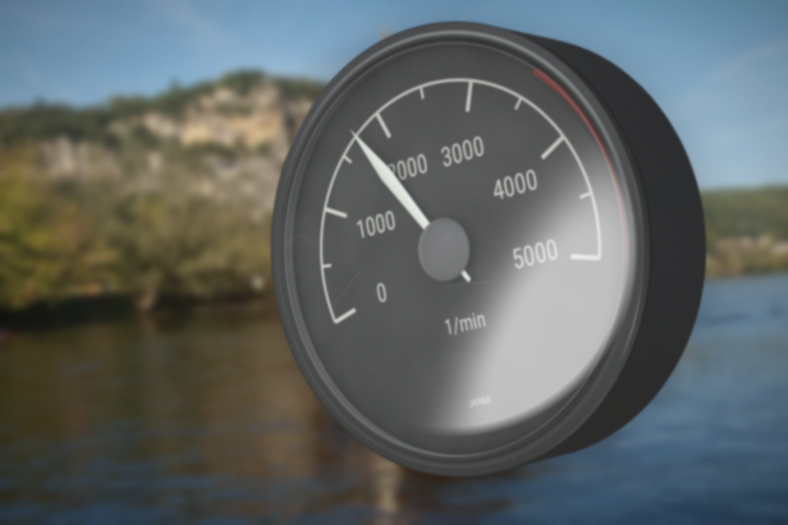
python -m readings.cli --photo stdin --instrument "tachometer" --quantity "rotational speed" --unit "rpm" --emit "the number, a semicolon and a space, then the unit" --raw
1750; rpm
